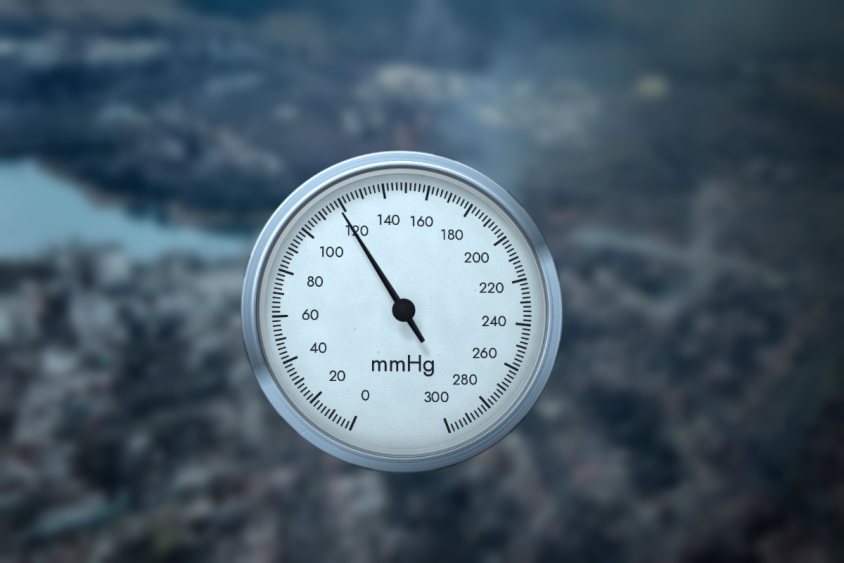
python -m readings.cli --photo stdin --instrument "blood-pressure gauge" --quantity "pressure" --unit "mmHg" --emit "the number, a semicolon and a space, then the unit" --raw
118; mmHg
